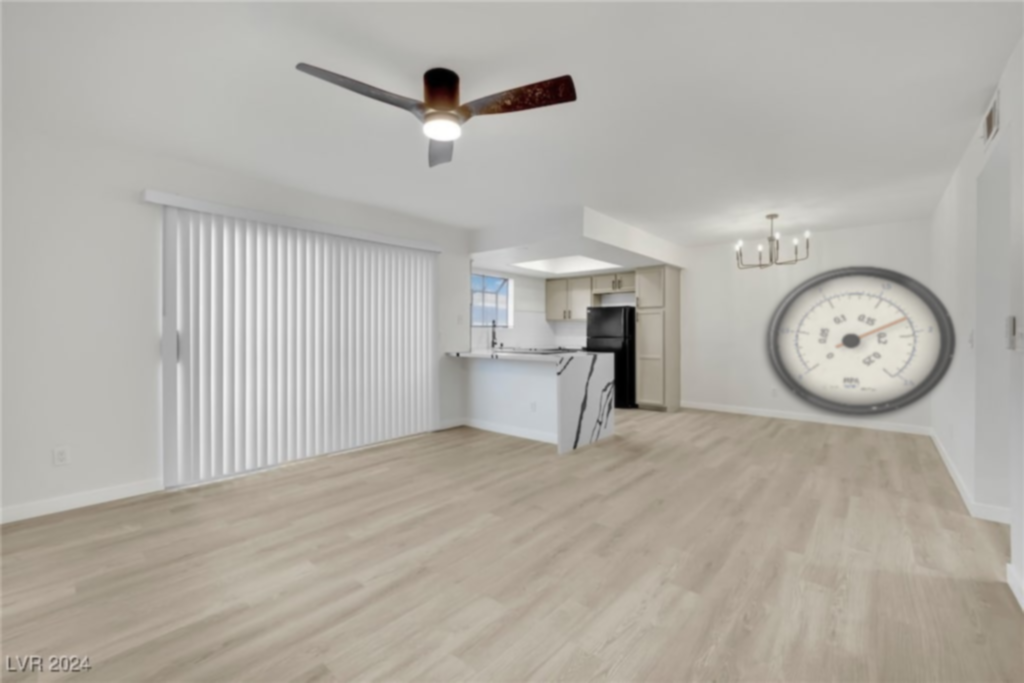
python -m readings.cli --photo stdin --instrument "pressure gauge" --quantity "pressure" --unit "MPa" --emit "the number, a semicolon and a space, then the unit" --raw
0.18; MPa
